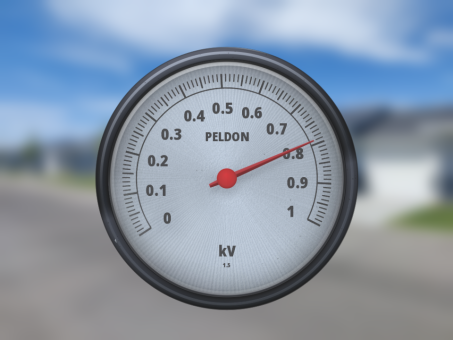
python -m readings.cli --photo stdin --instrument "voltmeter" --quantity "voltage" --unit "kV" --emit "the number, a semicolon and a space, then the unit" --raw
0.79; kV
